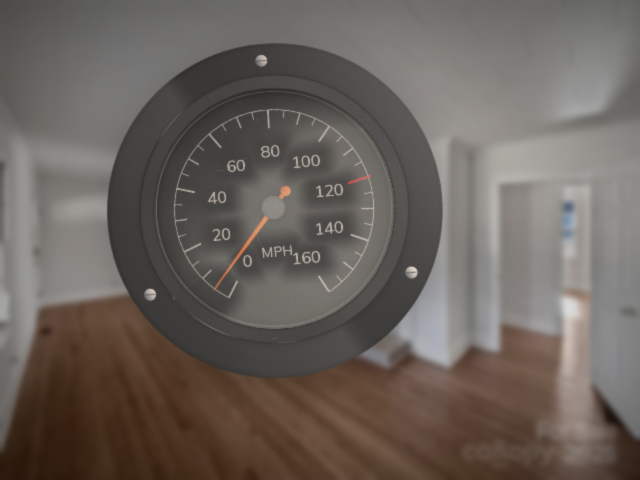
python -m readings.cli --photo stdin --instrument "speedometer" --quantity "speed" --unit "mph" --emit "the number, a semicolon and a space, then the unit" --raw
5; mph
